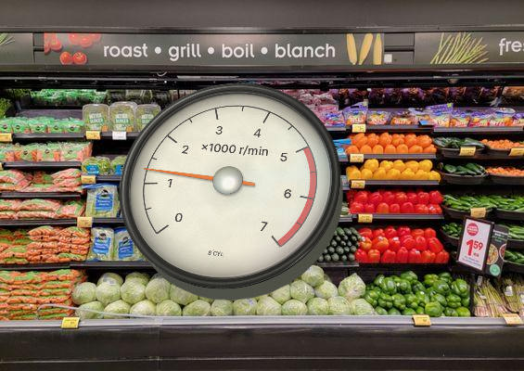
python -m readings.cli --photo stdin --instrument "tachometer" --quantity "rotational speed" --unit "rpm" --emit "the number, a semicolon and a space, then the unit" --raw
1250; rpm
